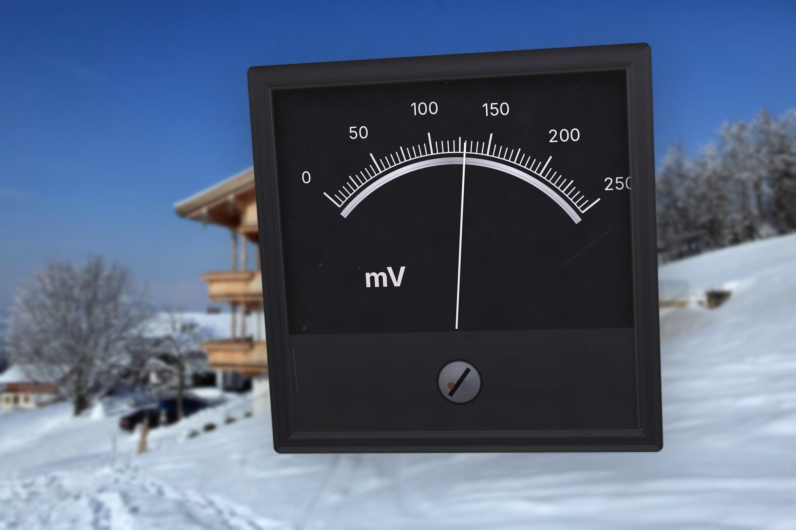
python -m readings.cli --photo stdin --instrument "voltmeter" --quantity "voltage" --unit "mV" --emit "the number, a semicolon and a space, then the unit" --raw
130; mV
